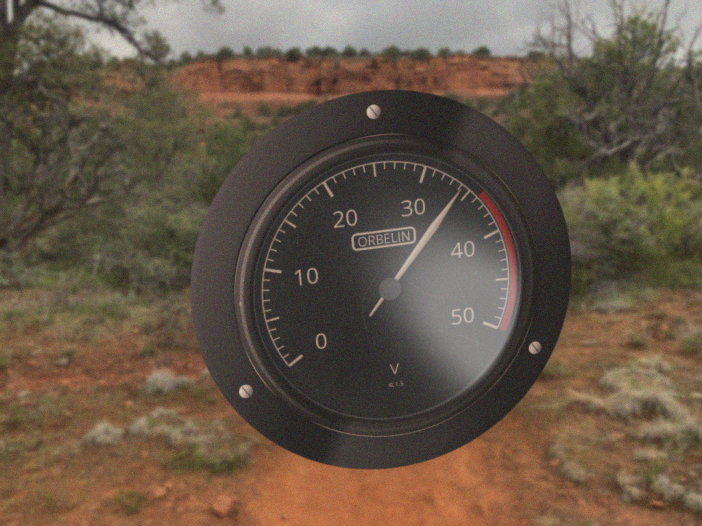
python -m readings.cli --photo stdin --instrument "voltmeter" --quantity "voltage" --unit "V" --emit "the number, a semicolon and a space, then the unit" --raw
34; V
